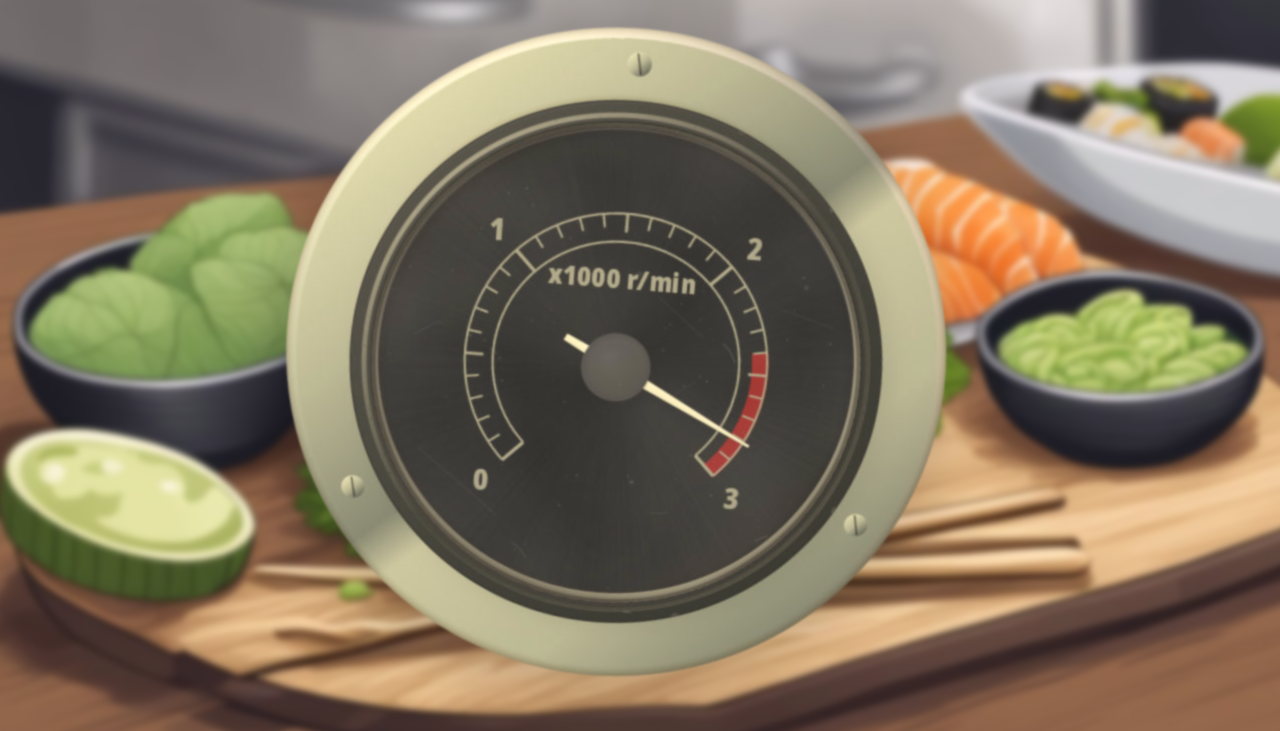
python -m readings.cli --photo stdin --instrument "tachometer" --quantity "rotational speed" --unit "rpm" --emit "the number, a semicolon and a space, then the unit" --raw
2800; rpm
